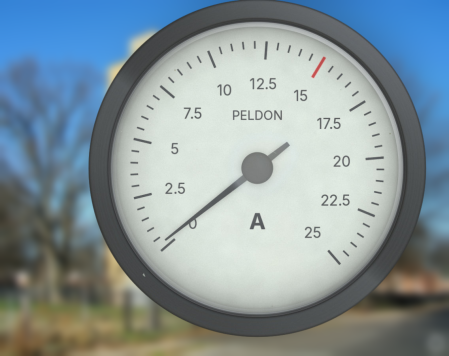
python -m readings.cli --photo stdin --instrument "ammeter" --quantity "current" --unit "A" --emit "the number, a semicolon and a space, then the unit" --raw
0.25; A
